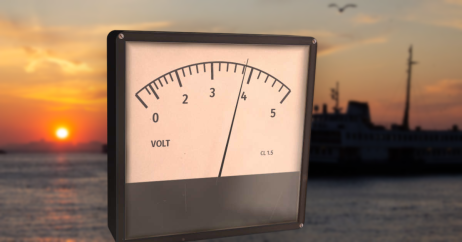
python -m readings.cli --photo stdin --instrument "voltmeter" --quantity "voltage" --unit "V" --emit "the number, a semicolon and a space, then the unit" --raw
3.8; V
